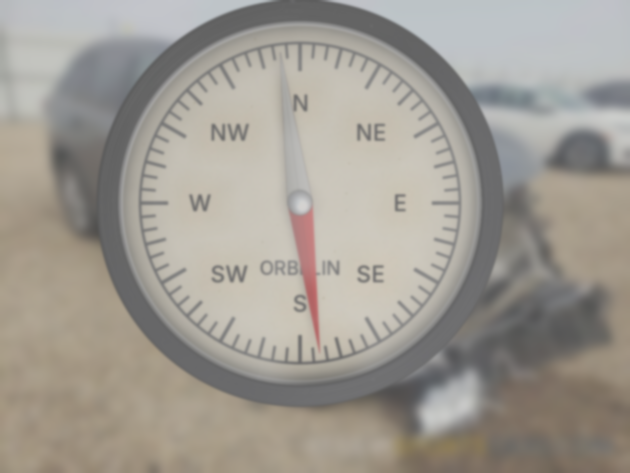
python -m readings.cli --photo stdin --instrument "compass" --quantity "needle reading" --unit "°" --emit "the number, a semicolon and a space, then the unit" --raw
172.5; °
